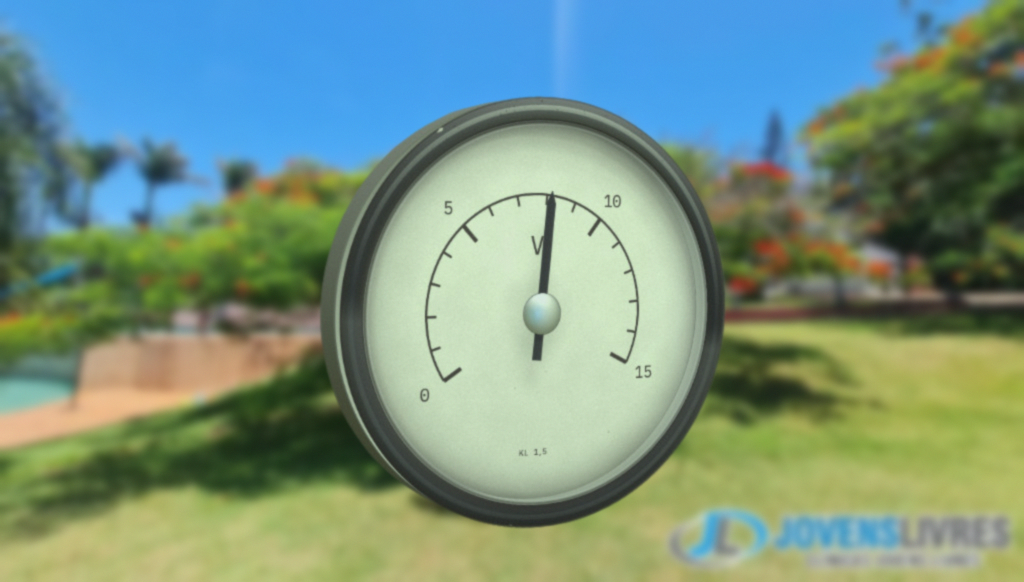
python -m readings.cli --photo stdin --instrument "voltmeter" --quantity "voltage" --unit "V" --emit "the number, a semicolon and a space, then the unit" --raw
8; V
